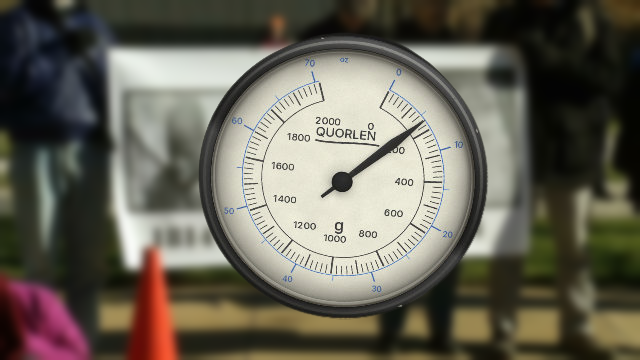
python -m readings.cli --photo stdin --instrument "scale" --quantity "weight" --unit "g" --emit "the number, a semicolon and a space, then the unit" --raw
160; g
